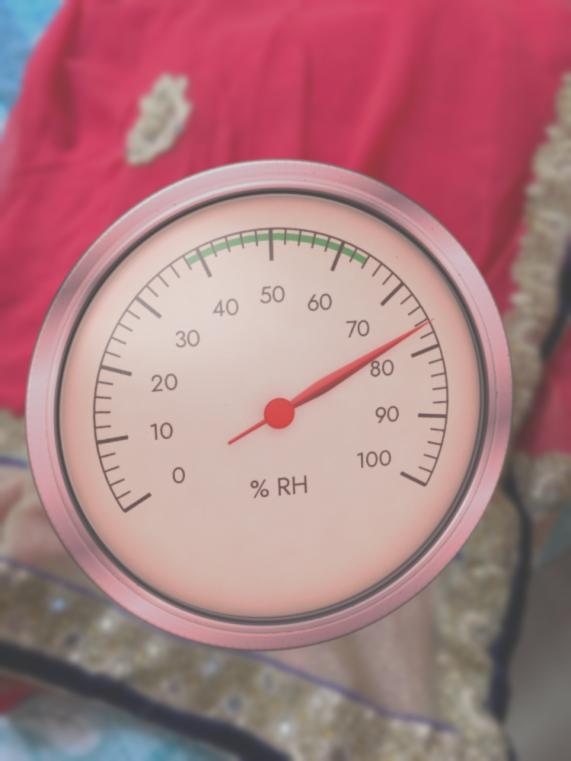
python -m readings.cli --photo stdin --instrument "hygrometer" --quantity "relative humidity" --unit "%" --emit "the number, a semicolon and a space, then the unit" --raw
76; %
